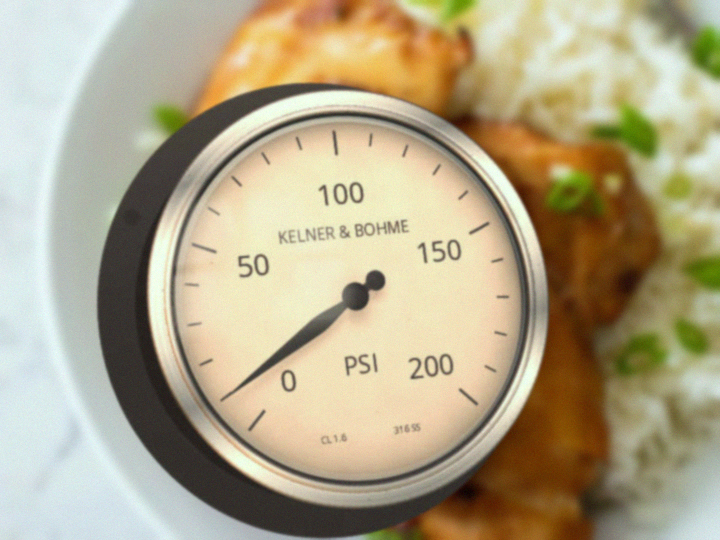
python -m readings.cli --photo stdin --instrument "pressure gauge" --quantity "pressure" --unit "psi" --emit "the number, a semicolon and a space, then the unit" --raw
10; psi
